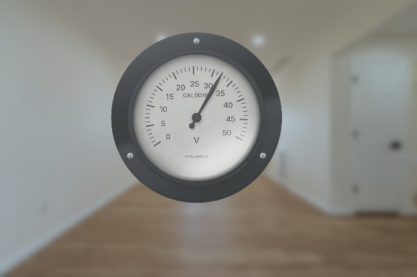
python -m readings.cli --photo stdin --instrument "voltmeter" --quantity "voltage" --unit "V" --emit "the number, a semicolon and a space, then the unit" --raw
32; V
